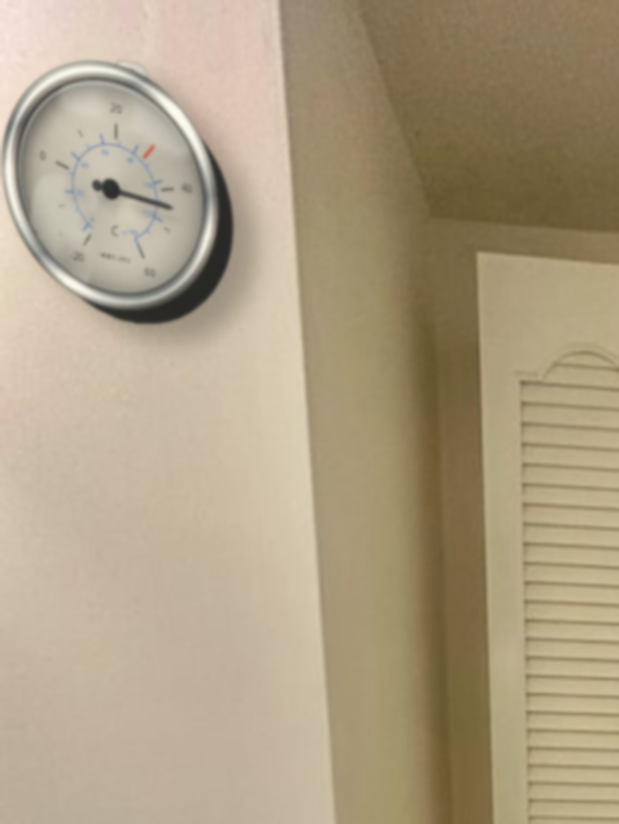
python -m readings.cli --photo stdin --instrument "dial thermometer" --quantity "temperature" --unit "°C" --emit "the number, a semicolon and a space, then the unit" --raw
45; °C
